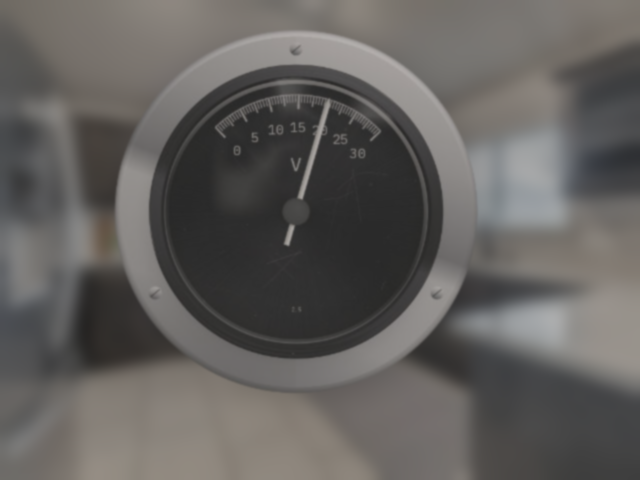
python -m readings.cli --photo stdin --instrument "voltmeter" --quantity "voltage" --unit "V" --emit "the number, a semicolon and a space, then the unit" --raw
20; V
